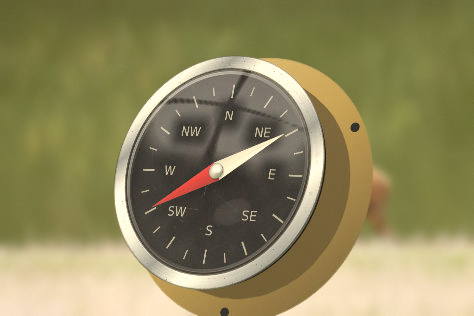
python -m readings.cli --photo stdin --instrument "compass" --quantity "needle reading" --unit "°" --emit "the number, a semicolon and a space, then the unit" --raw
240; °
